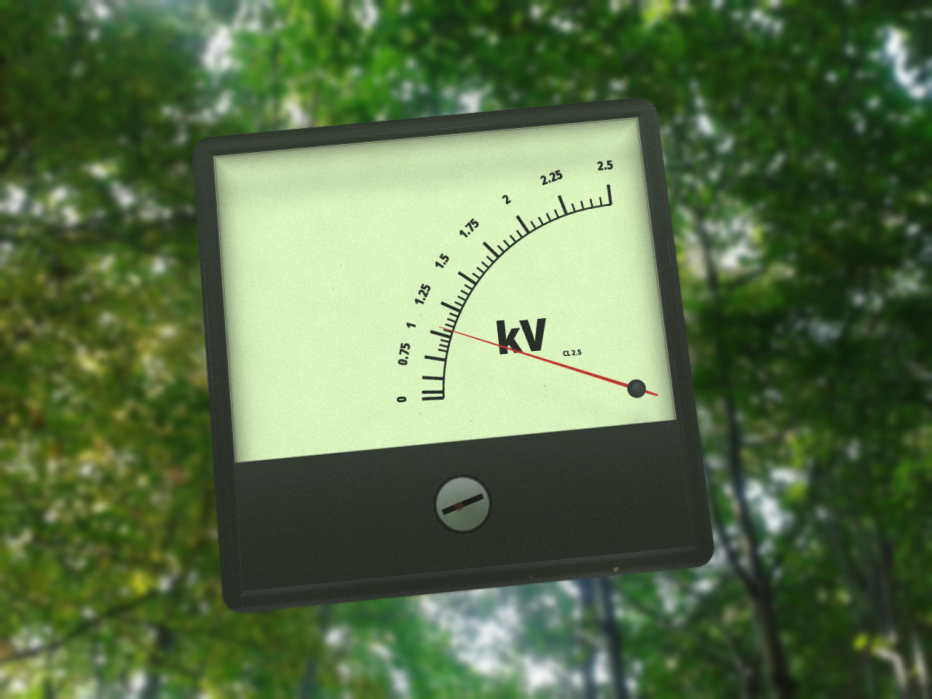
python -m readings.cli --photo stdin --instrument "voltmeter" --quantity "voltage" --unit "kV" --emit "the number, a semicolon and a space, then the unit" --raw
1.05; kV
